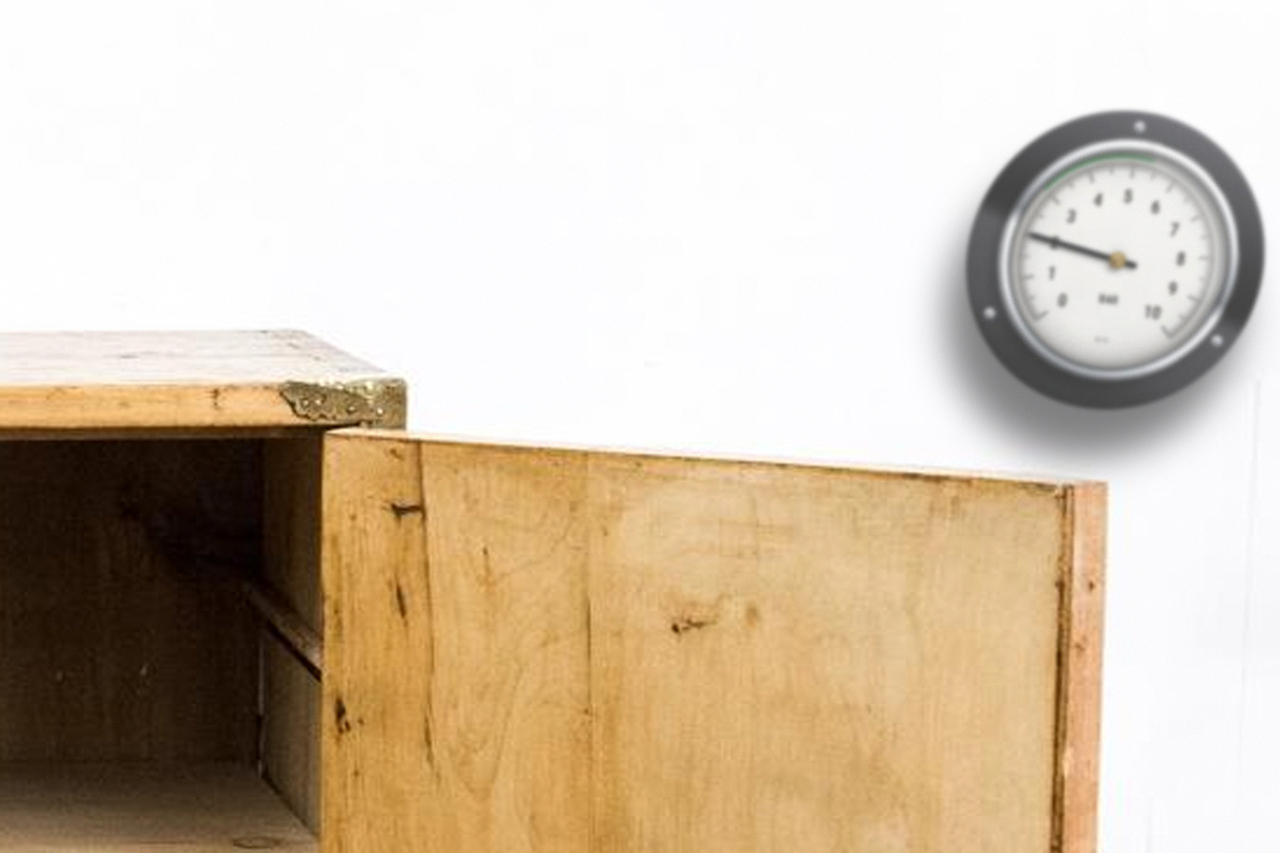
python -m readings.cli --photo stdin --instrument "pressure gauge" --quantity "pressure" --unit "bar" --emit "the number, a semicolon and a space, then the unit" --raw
2; bar
